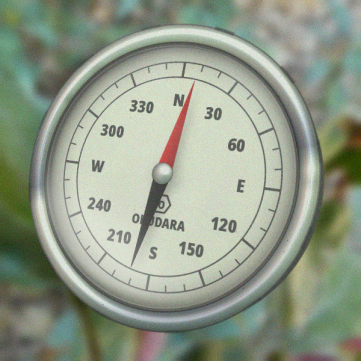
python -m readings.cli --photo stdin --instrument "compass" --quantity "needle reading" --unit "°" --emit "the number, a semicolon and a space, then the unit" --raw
10; °
